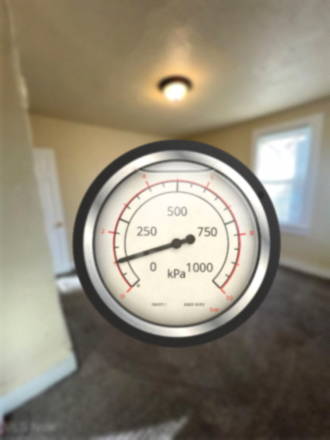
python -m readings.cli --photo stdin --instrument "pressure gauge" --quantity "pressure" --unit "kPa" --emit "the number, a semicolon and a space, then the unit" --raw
100; kPa
